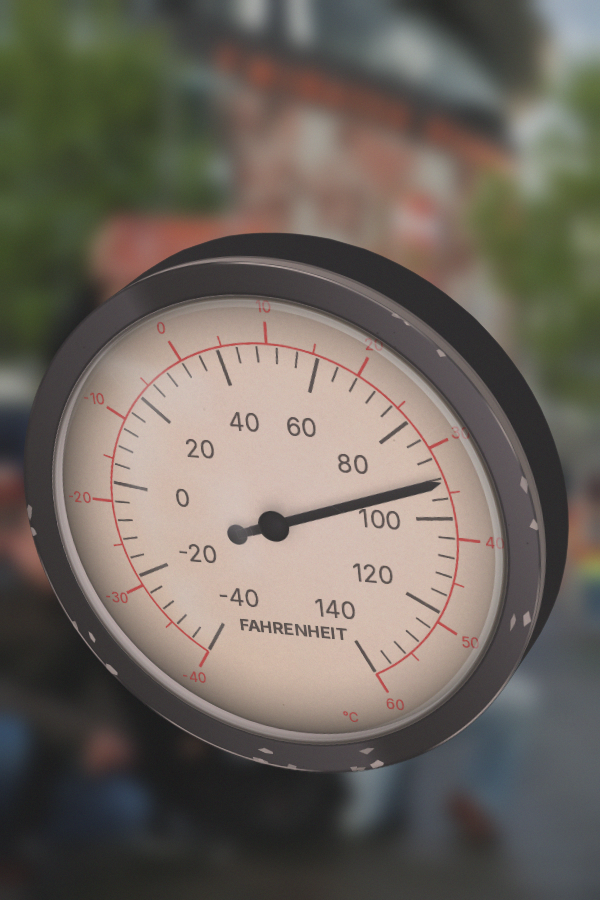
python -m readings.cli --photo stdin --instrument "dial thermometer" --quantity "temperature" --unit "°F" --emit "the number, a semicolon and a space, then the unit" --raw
92; °F
